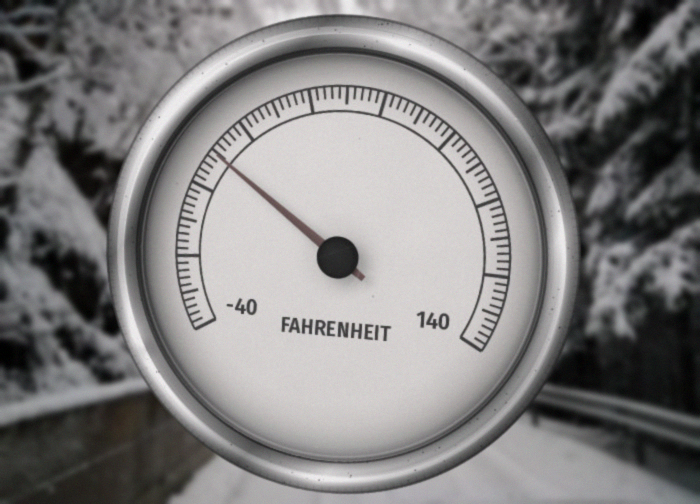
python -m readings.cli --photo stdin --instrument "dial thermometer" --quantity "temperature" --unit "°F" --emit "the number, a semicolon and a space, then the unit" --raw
10; °F
